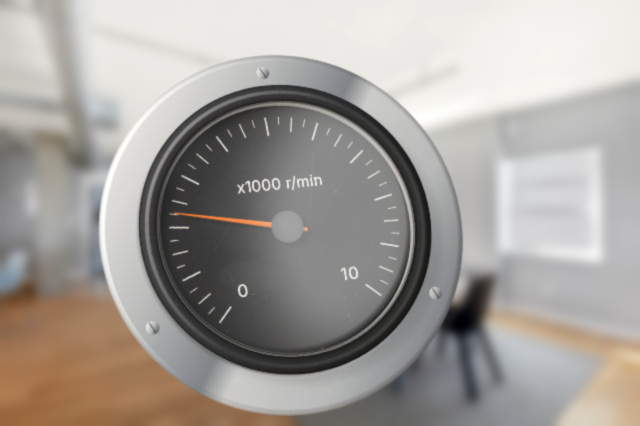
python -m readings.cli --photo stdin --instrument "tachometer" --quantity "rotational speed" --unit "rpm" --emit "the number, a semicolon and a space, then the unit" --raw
2250; rpm
